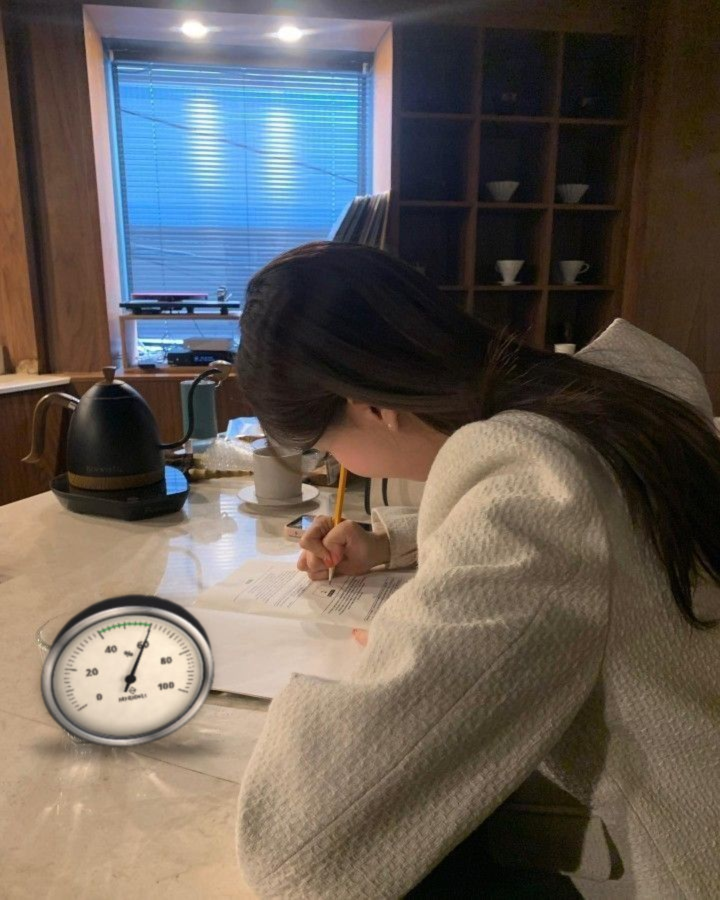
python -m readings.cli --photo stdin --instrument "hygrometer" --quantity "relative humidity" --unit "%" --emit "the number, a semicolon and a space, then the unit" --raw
60; %
